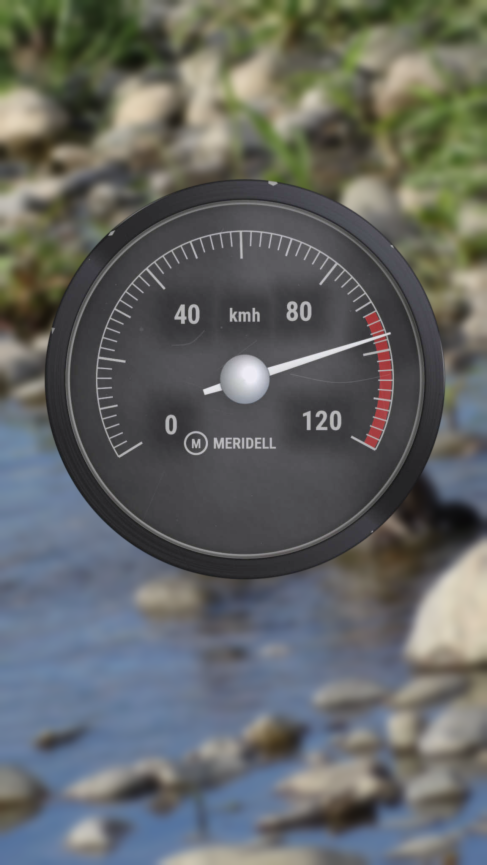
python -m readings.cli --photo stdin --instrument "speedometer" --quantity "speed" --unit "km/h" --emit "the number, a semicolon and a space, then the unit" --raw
97; km/h
